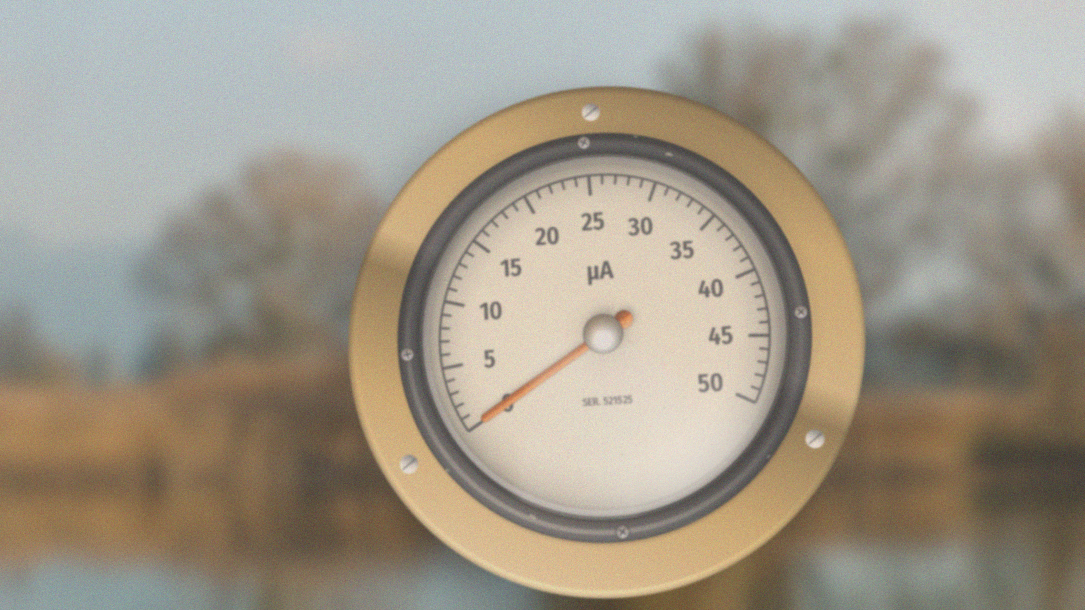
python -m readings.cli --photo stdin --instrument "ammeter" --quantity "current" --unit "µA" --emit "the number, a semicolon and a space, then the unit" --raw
0; µA
